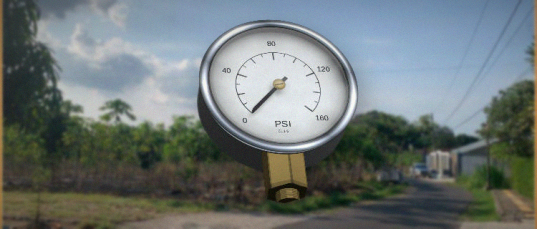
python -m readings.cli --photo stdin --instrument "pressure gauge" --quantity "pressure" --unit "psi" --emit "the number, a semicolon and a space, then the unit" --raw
0; psi
